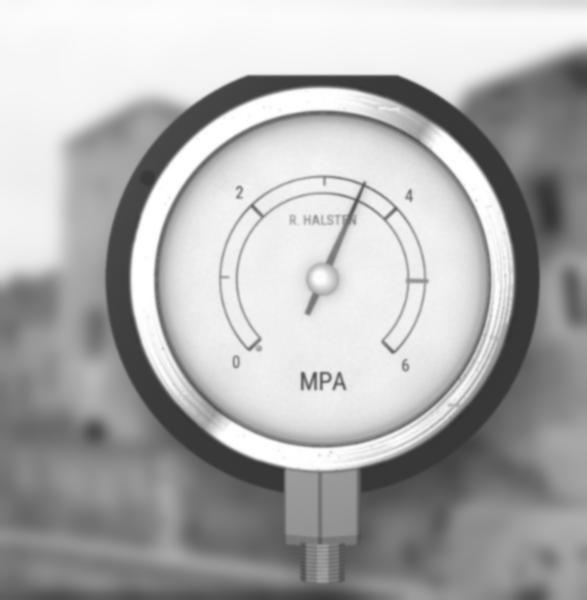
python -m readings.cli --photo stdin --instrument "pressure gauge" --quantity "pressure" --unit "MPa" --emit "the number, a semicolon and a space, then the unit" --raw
3.5; MPa
